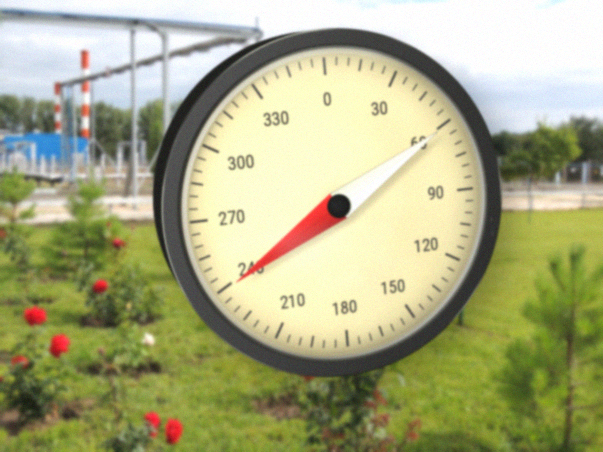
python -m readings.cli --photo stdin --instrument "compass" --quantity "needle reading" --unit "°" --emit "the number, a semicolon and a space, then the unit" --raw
240; °
